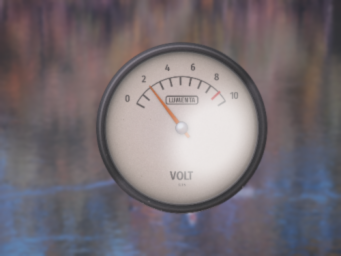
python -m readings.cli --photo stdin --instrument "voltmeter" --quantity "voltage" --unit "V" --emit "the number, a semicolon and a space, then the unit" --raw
2; V
